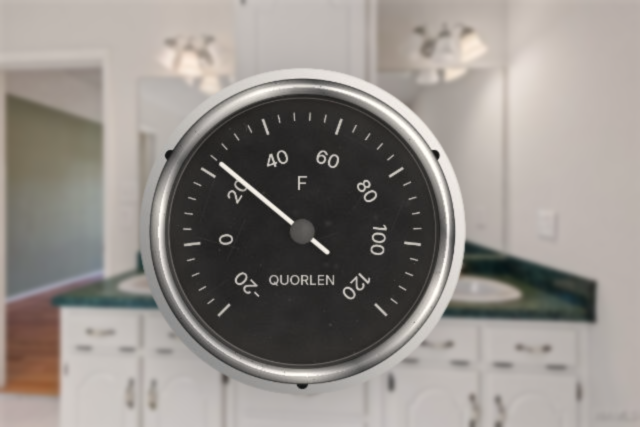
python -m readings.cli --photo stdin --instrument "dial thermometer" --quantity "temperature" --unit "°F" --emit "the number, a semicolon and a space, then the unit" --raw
24; °F
